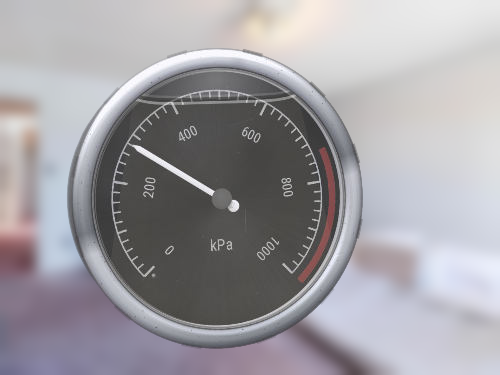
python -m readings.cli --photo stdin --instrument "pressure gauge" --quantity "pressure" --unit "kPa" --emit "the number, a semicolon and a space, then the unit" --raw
280; kPa
